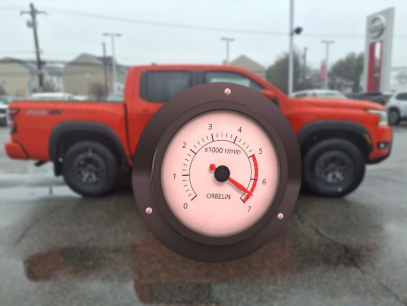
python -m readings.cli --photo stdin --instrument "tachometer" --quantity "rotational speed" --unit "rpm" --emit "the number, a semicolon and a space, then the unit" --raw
6600; rpm
